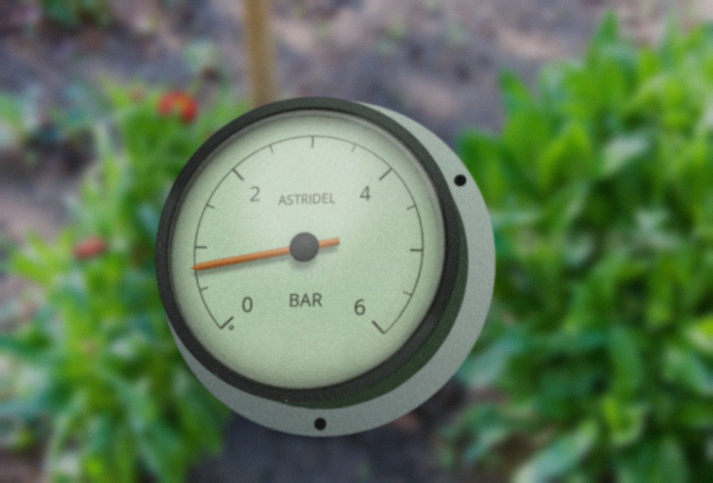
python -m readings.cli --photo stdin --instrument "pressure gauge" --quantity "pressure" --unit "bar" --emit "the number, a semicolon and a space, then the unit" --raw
0.75; bar
